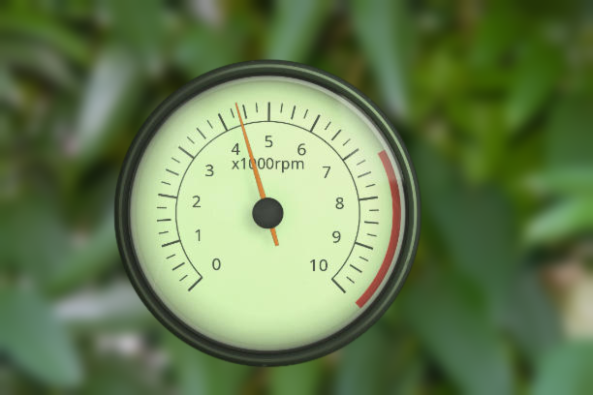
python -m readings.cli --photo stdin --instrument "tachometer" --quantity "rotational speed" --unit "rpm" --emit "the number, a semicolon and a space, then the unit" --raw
4375; rpm
